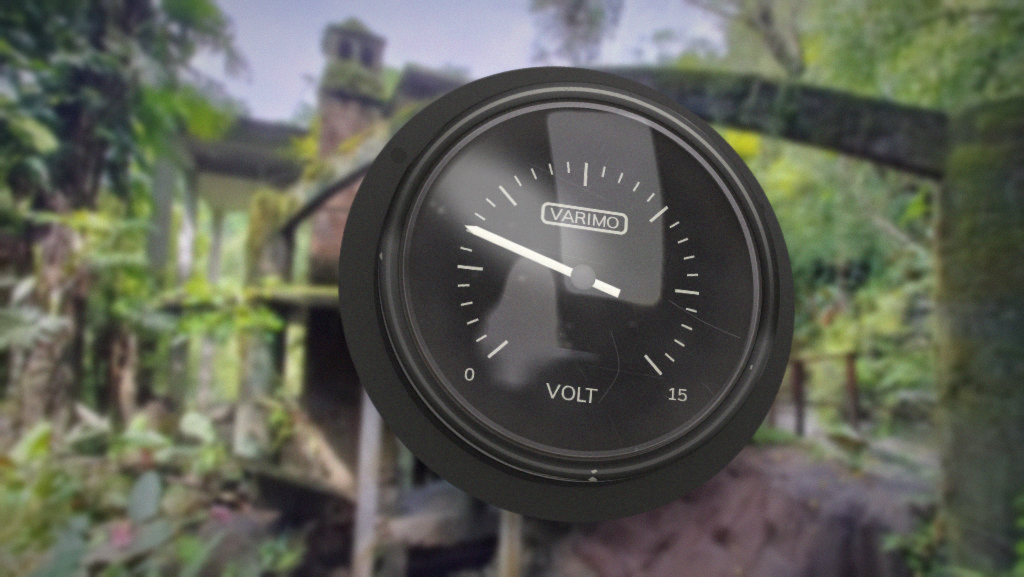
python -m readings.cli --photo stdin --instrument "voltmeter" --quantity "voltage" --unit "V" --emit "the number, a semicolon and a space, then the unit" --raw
3.5; V
